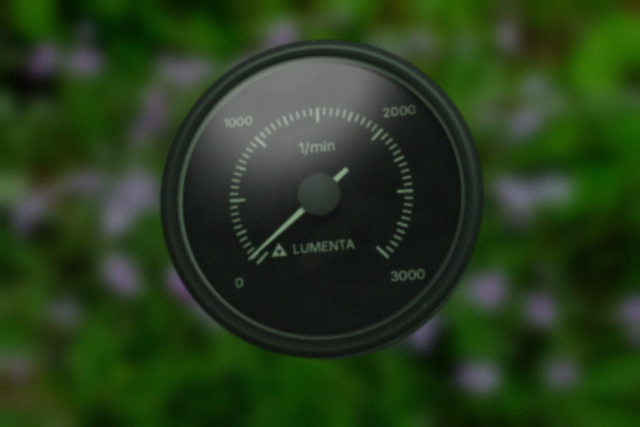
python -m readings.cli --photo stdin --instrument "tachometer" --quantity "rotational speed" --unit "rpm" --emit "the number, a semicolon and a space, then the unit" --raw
50; rpm
